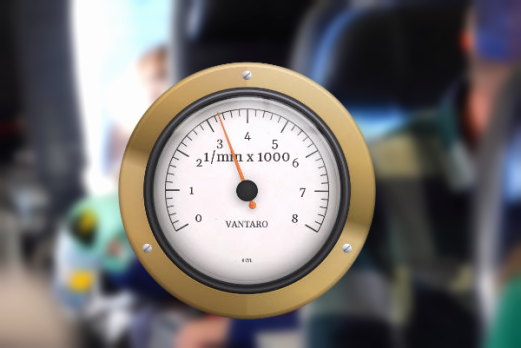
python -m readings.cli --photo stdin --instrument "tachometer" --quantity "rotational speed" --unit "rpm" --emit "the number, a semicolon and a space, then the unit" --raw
3300; rpm
